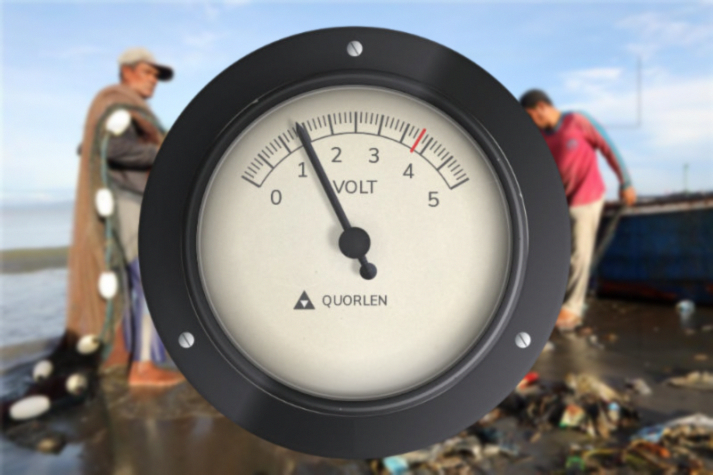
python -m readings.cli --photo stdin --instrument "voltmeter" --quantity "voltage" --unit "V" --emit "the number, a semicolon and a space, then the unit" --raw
1.4; V
